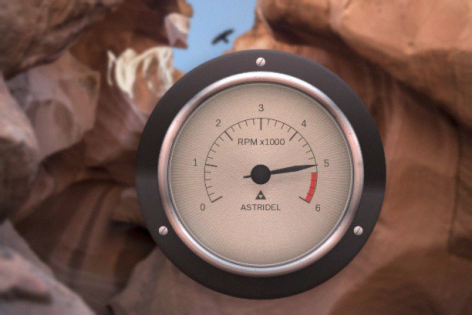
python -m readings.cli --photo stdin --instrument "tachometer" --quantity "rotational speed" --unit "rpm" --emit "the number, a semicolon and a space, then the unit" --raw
5000; rpm
